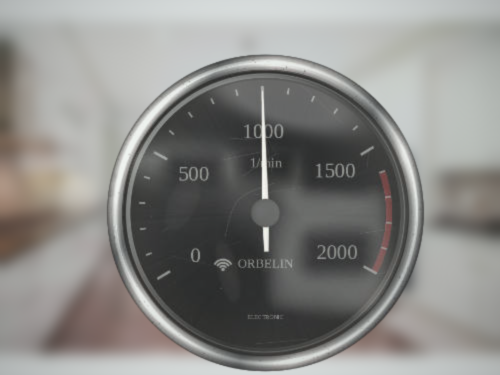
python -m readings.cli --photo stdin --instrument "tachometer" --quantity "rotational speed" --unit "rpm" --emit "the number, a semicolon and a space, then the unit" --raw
1000; rpm
